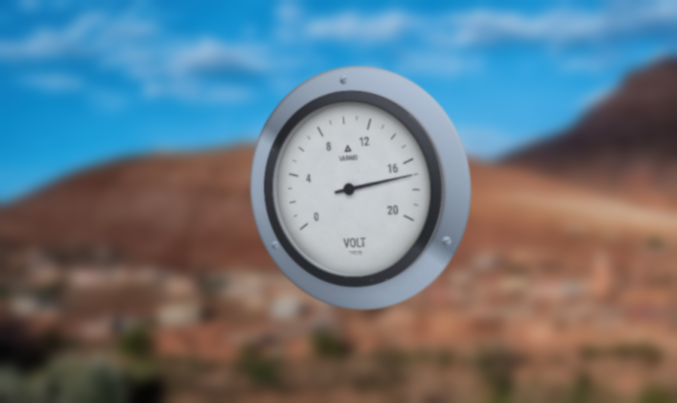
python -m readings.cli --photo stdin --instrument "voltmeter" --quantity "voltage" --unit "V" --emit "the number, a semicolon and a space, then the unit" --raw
17; V
